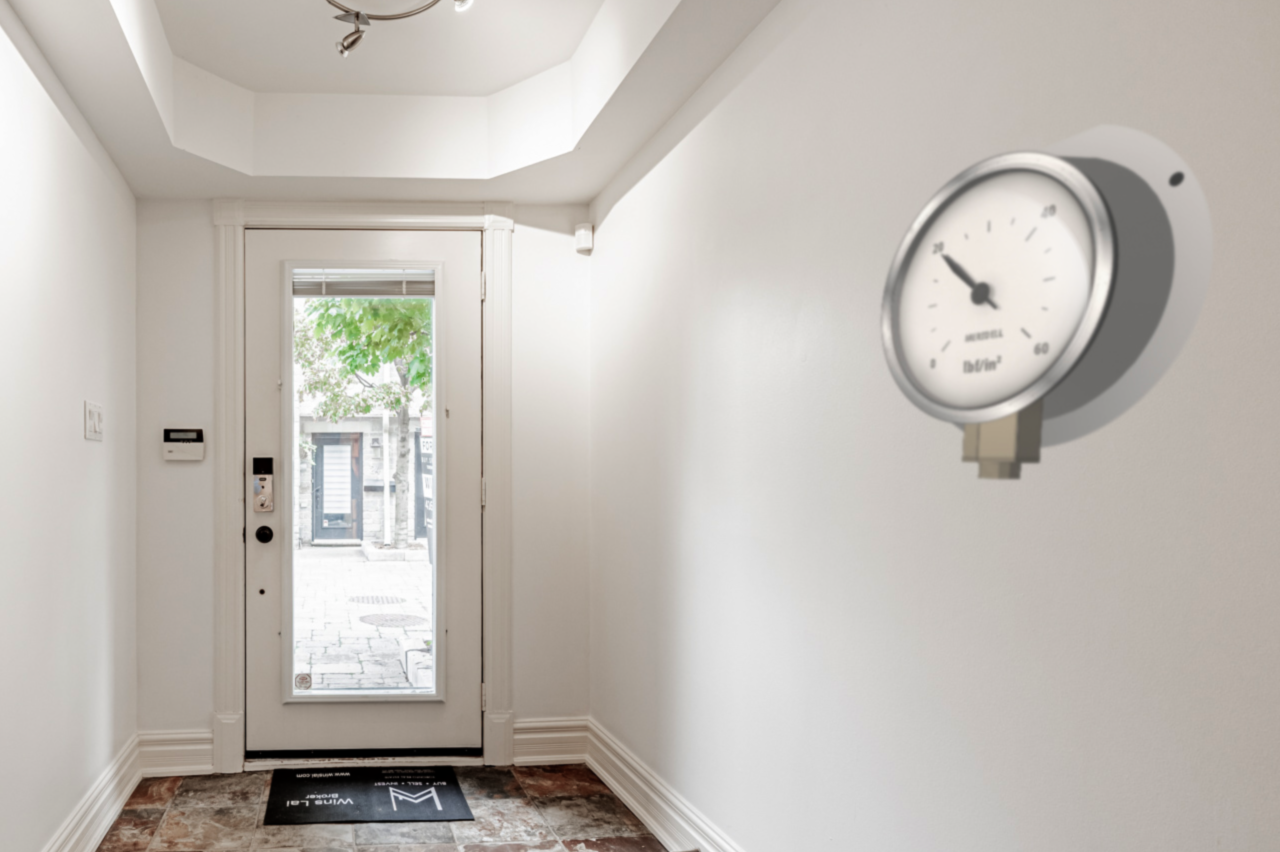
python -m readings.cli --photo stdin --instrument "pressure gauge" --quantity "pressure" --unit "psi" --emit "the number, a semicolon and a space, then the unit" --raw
20; psi
